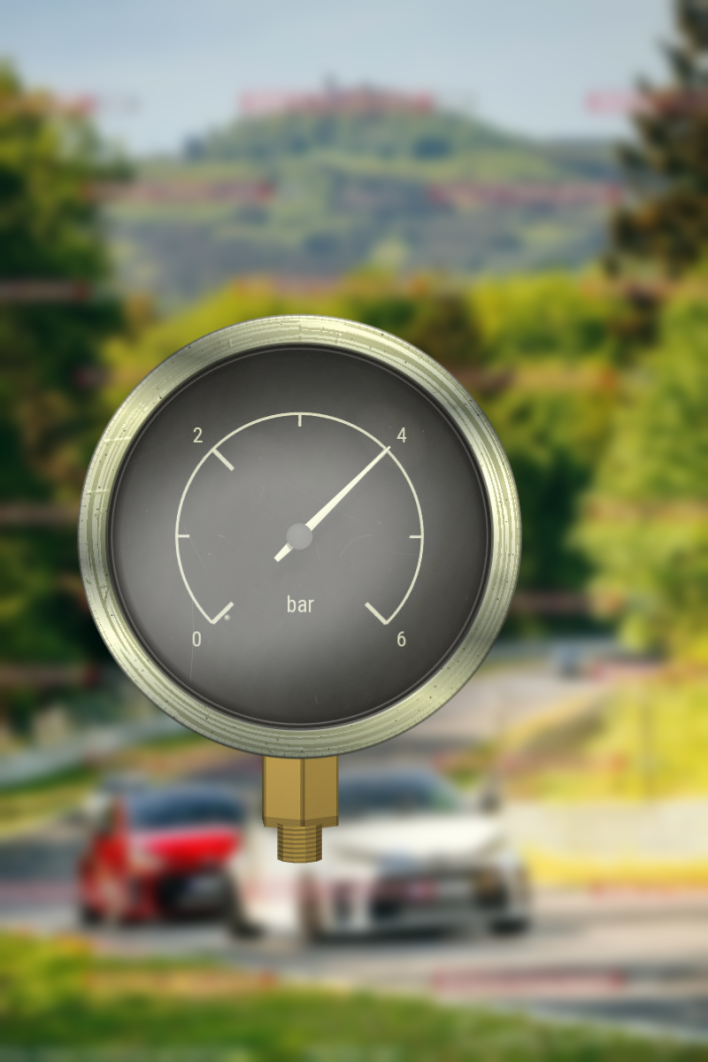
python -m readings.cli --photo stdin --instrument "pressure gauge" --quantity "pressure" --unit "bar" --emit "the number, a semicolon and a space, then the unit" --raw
4; bar
